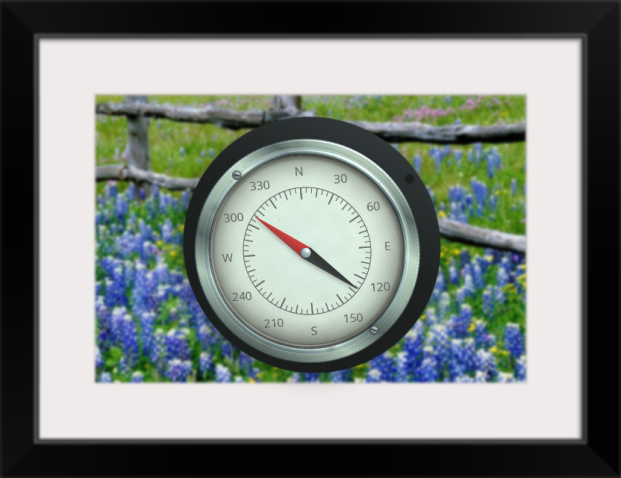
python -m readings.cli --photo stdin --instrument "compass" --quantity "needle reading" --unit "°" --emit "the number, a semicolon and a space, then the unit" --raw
310; °
